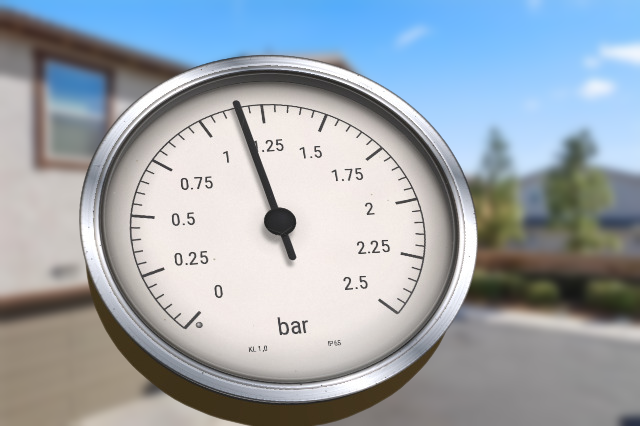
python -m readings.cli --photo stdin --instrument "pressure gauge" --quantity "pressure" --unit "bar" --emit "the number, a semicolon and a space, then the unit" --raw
1.15; bar
